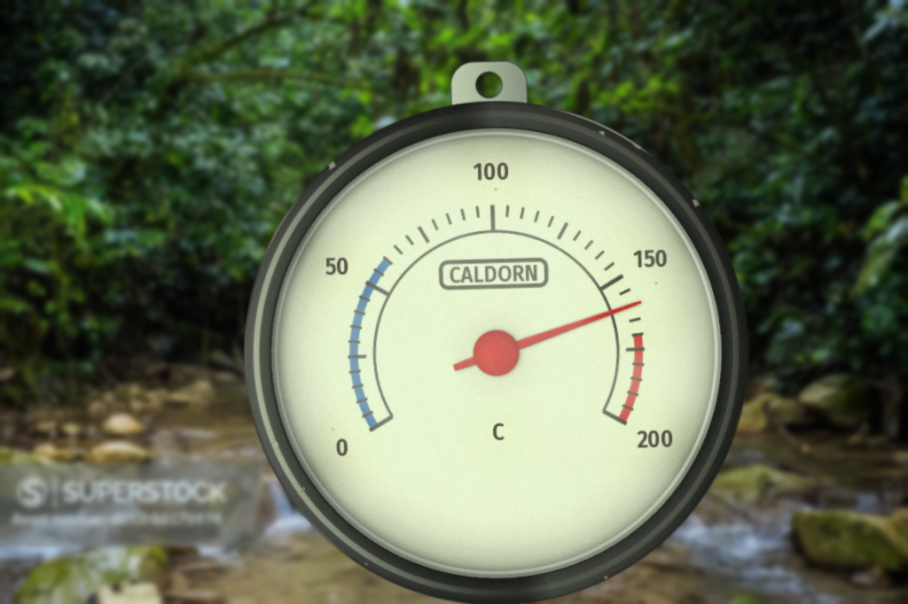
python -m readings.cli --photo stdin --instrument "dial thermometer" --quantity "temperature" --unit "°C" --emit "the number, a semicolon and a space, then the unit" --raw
160; °C
